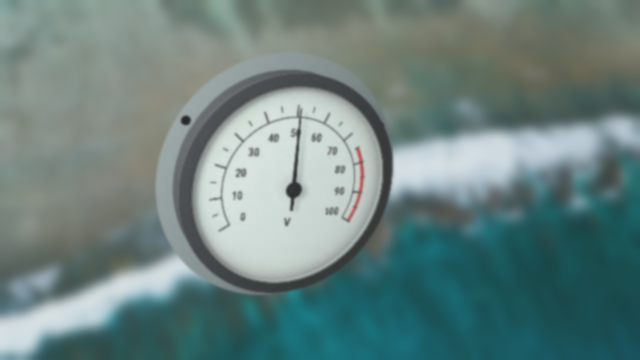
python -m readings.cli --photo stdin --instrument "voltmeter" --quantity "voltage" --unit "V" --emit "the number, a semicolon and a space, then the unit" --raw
50; V
